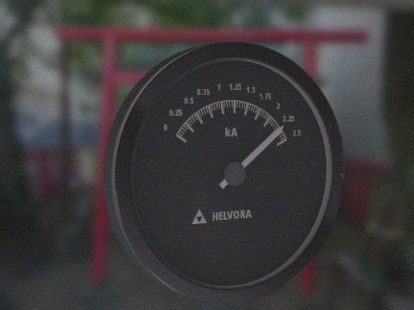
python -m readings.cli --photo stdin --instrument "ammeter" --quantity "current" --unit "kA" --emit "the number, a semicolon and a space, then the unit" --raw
2.25; kA
